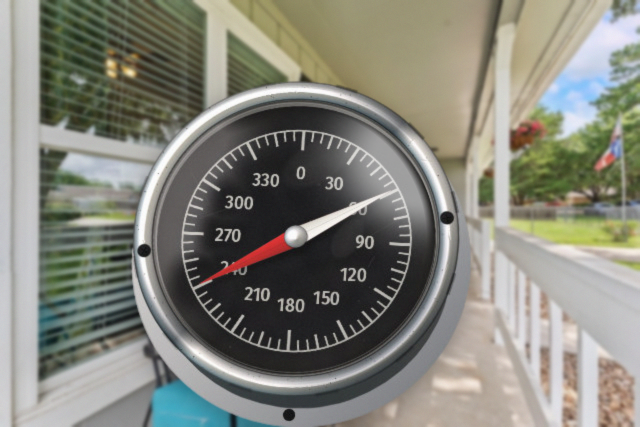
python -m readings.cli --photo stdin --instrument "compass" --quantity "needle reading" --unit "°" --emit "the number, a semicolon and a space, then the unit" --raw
240; °
